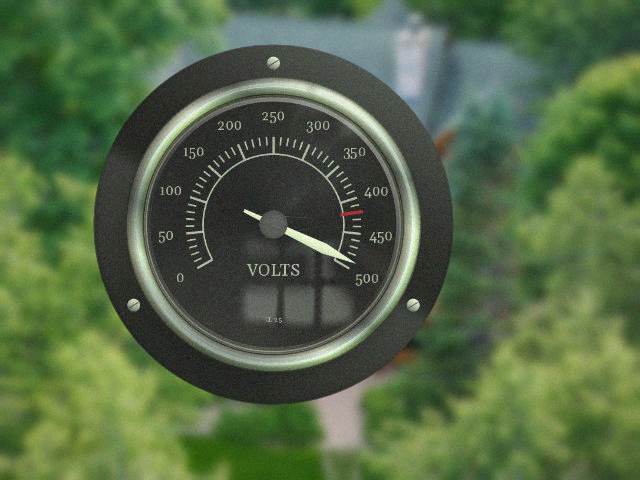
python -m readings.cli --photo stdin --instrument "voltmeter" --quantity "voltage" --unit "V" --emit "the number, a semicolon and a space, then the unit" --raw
490; V
